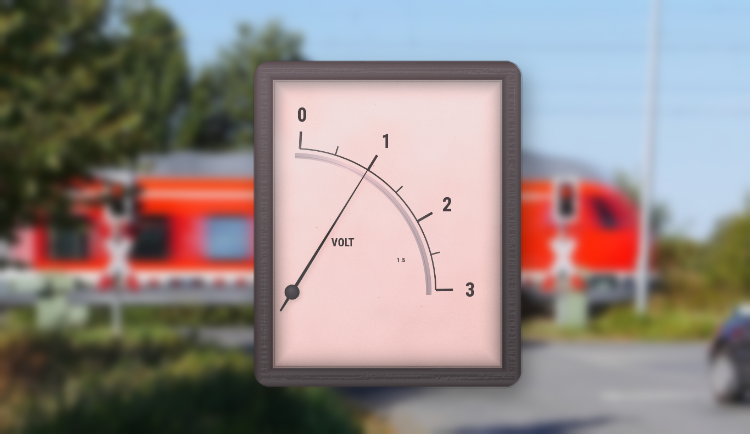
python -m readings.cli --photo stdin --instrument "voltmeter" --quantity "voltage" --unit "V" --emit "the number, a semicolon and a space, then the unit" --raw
1; V
